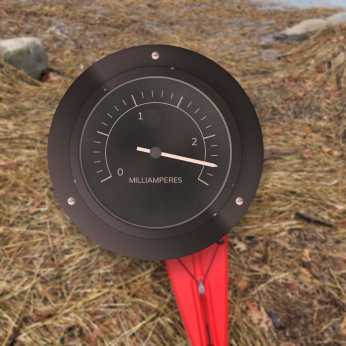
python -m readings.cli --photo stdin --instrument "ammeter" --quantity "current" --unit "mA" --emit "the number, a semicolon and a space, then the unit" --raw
2.3; mA
